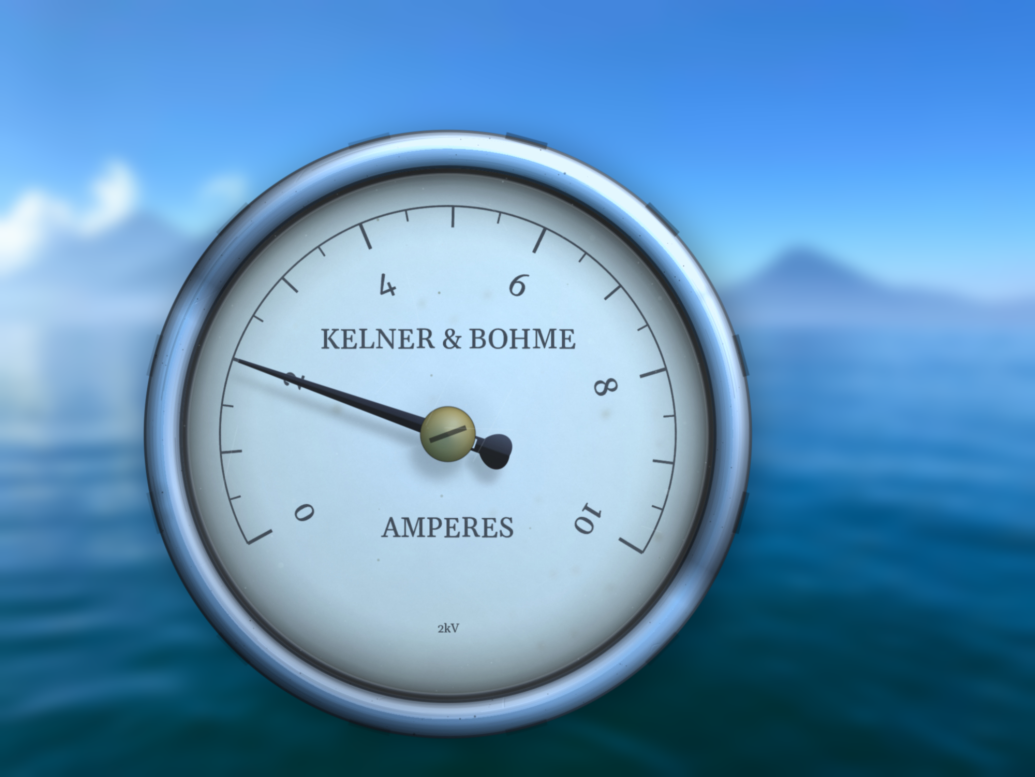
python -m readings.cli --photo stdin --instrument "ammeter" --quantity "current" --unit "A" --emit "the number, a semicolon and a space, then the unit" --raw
2; A
